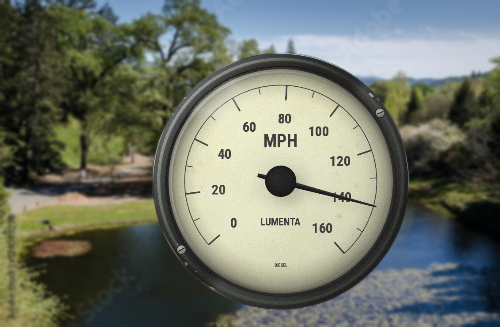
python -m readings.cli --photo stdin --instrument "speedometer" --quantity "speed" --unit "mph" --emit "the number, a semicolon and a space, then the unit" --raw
140; mph
